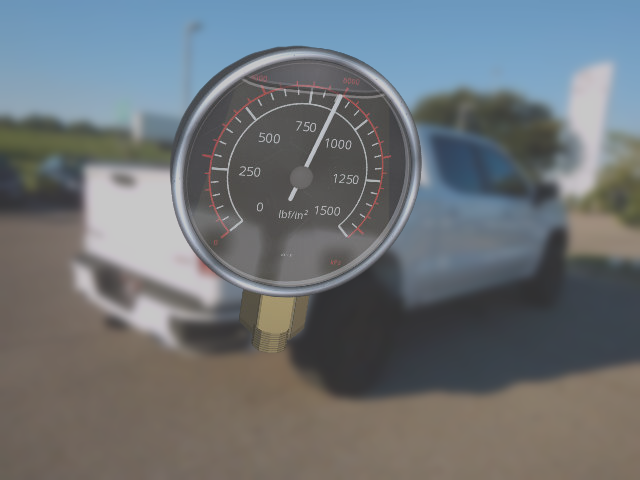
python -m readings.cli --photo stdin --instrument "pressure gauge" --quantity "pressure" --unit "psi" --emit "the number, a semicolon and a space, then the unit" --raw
850; psi
